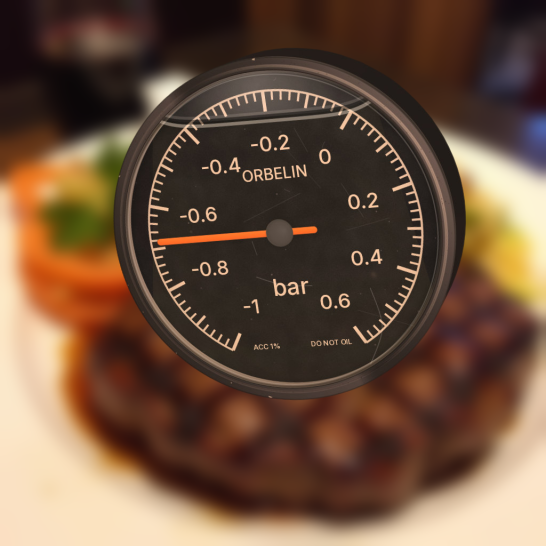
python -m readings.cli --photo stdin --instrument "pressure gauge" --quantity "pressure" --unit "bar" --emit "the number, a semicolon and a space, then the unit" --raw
-0.68; bar
